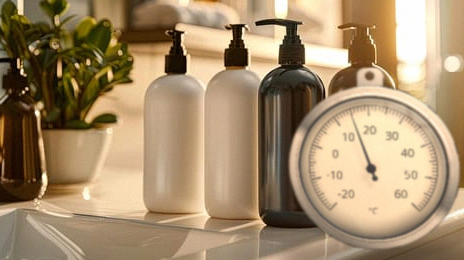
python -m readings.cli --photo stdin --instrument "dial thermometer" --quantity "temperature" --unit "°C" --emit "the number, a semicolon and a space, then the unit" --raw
15; °C
